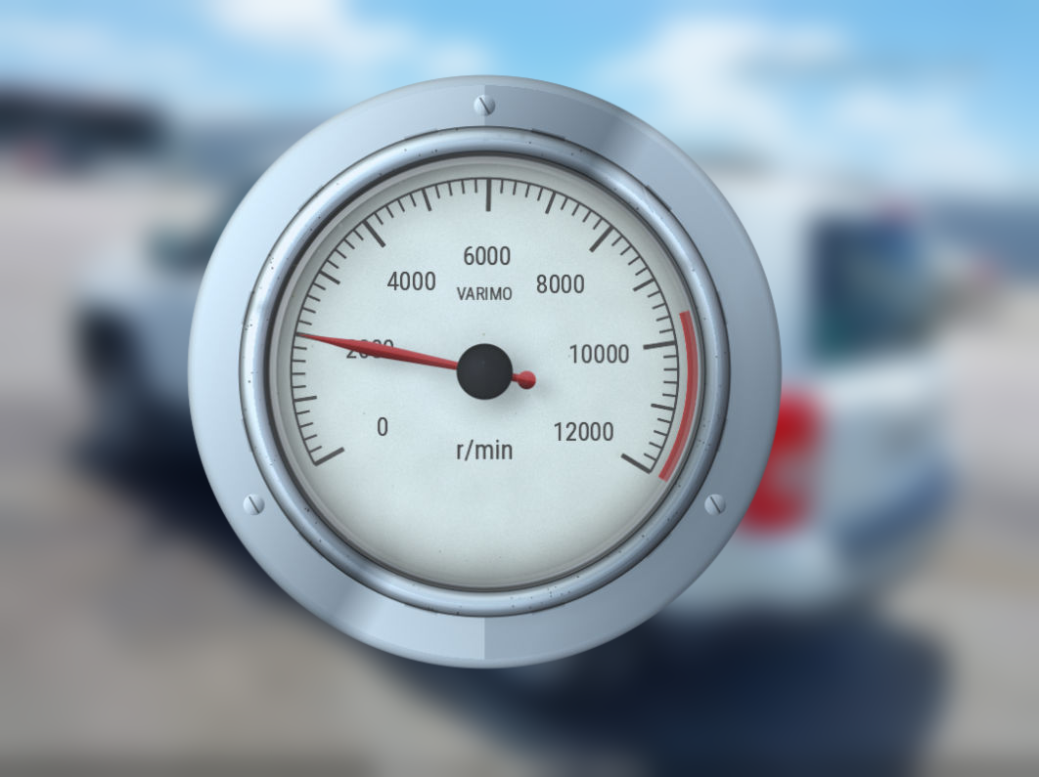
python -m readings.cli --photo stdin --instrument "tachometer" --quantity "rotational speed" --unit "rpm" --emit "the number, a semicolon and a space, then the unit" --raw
2000; rpm
